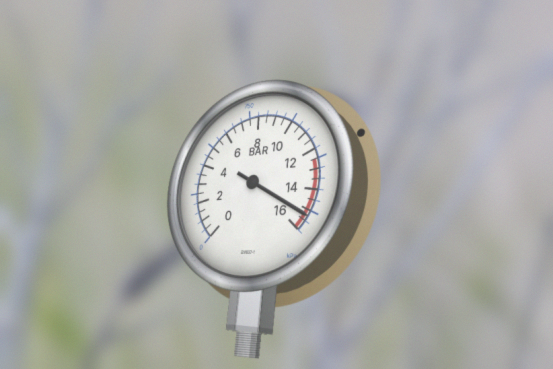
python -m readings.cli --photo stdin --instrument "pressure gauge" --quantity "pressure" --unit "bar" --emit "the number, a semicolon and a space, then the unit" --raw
15.25; bar
